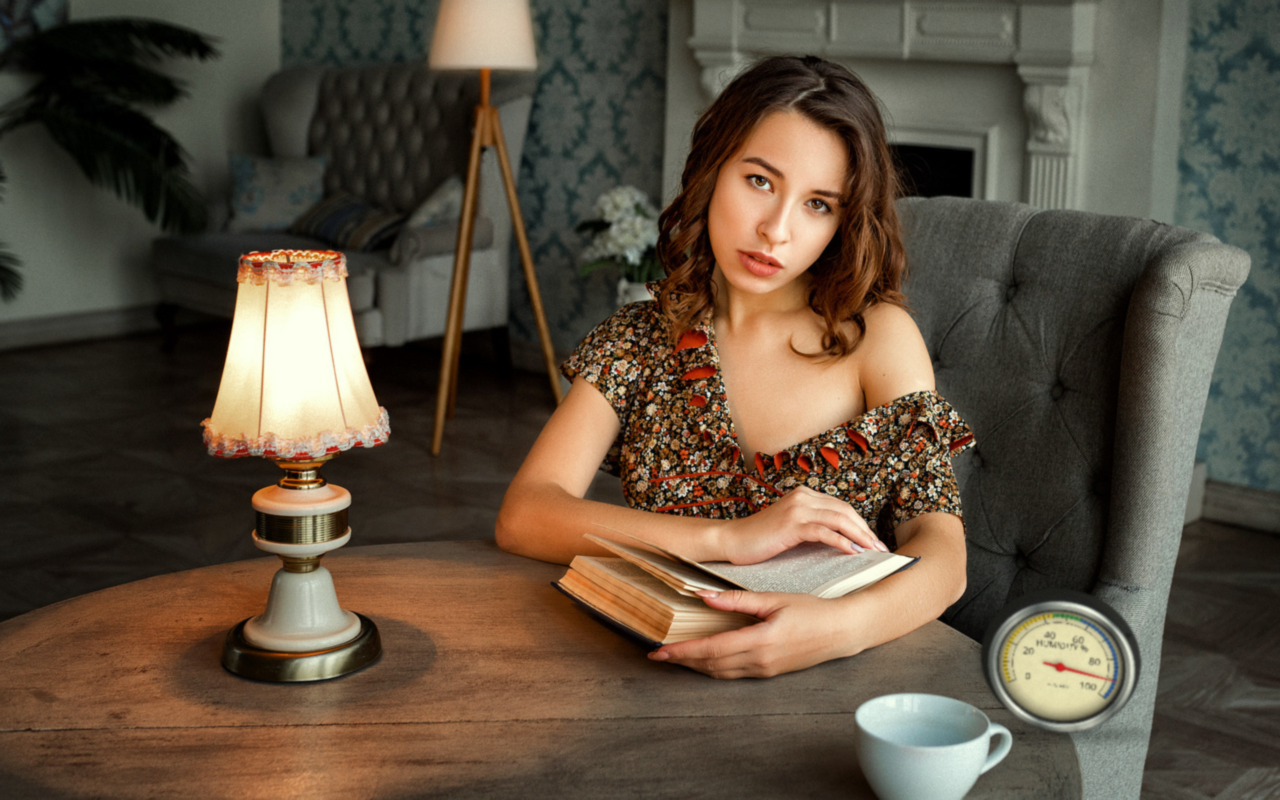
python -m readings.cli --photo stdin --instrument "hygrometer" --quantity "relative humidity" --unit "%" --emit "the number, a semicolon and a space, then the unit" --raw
90; %
